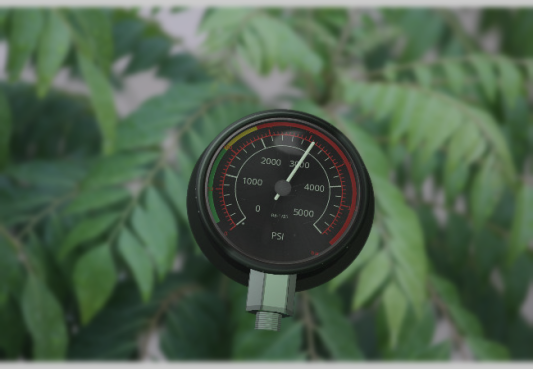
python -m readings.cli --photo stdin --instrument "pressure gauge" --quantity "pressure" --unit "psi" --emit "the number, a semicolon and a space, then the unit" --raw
3000; psi
